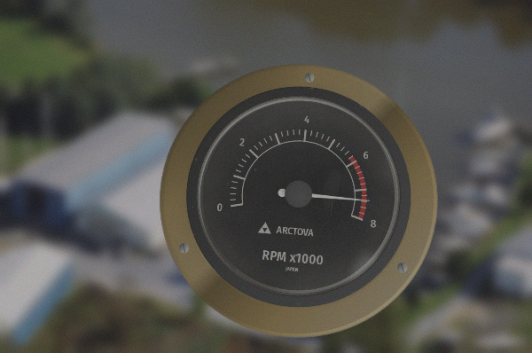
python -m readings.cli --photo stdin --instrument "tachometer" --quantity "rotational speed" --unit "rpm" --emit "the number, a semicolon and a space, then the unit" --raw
7400; rpm
